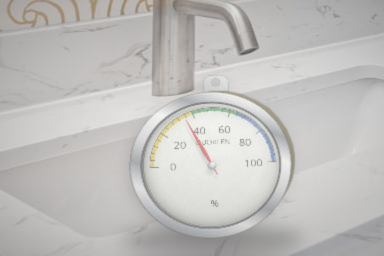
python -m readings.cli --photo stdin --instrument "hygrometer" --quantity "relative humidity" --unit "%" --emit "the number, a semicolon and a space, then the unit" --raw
36; %
